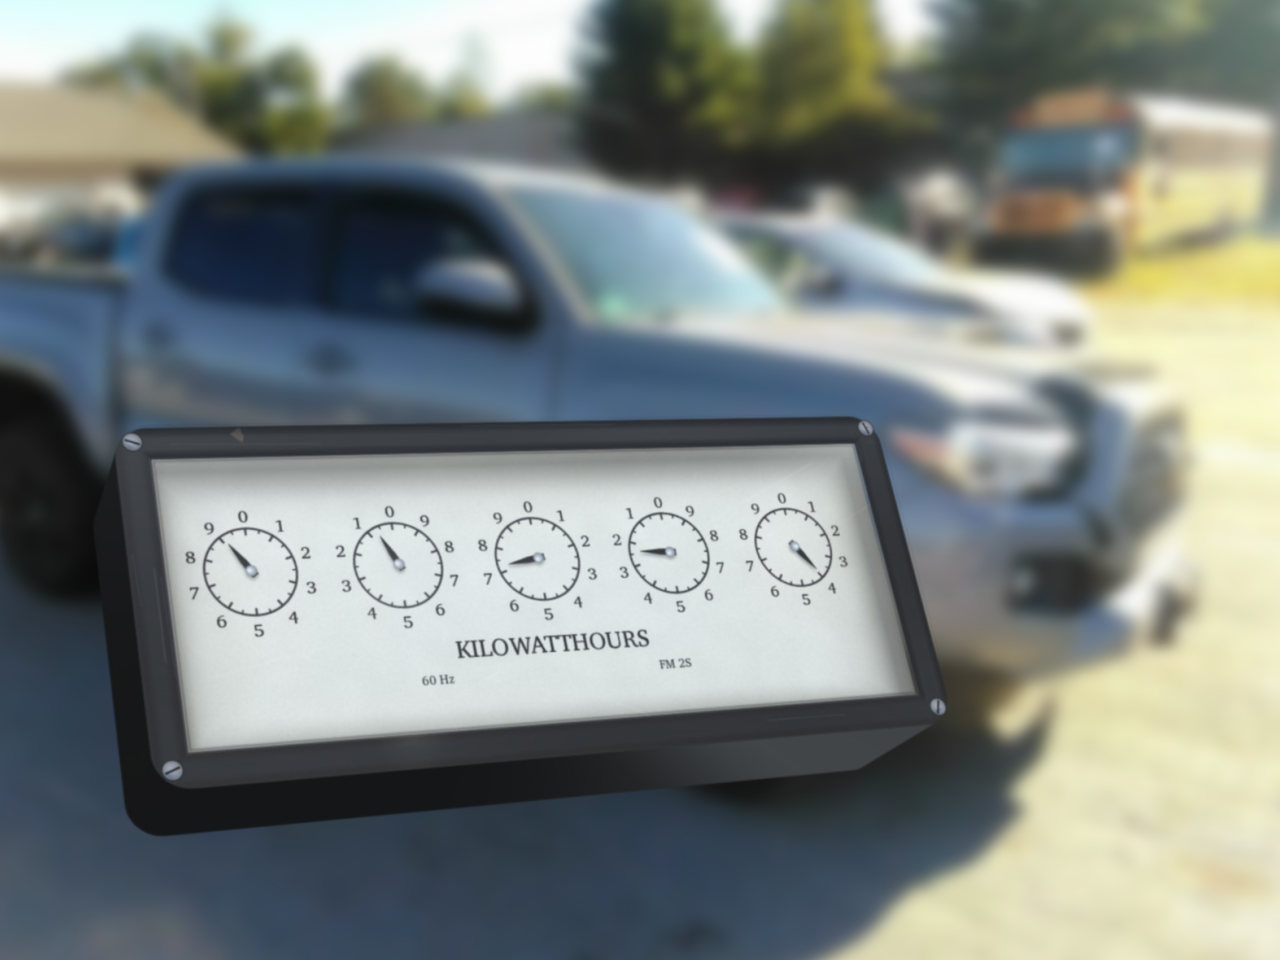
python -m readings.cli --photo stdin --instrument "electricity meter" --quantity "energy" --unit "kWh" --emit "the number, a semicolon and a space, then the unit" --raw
90724; kWh
